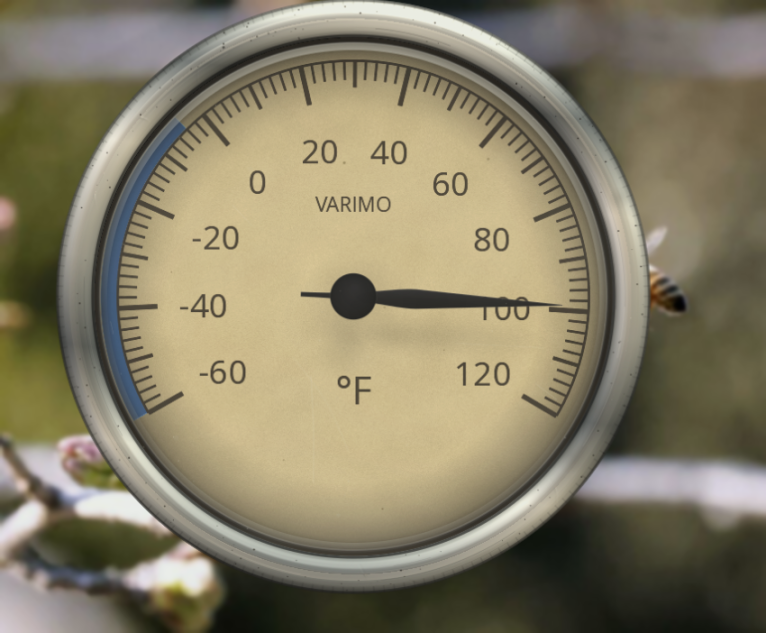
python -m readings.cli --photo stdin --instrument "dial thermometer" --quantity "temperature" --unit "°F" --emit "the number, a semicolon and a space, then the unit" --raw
99; °F
